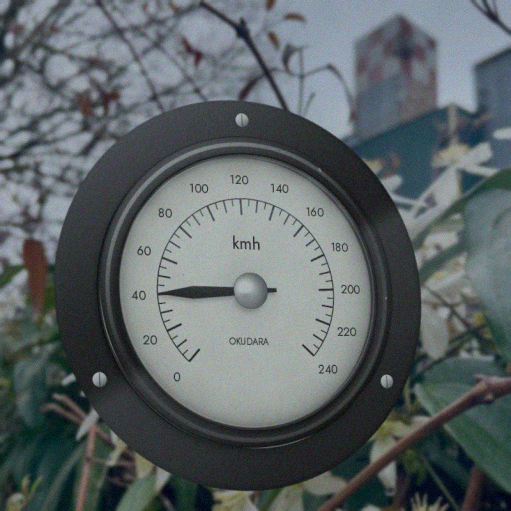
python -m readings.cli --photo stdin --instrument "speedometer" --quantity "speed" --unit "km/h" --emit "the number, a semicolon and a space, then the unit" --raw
40; km/h
